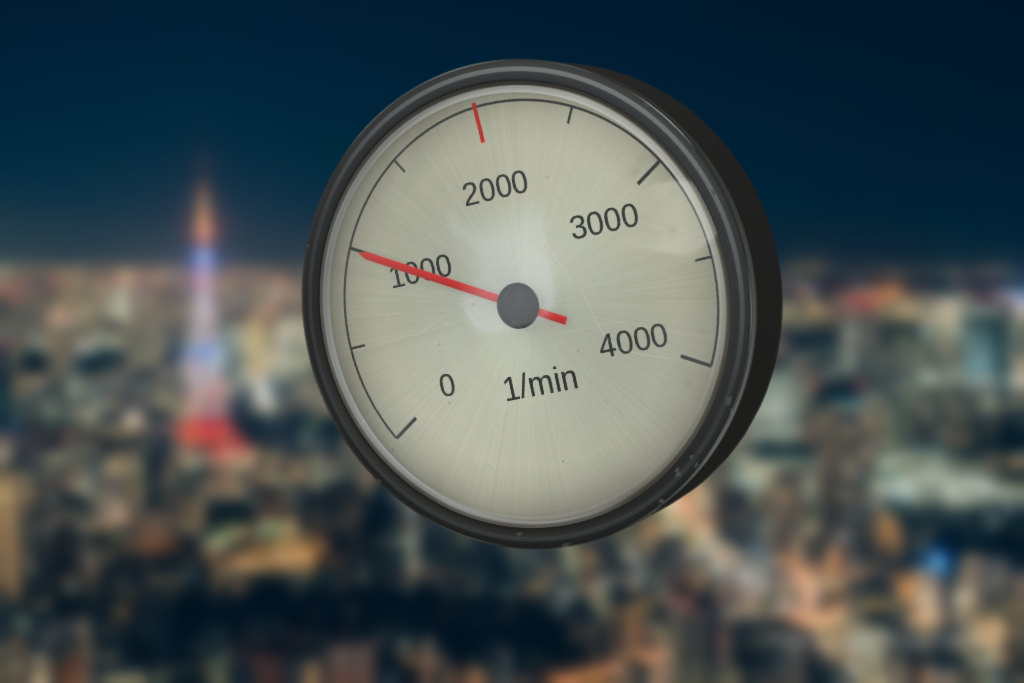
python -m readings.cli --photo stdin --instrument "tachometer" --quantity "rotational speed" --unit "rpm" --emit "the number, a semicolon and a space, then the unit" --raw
1000; rpm
